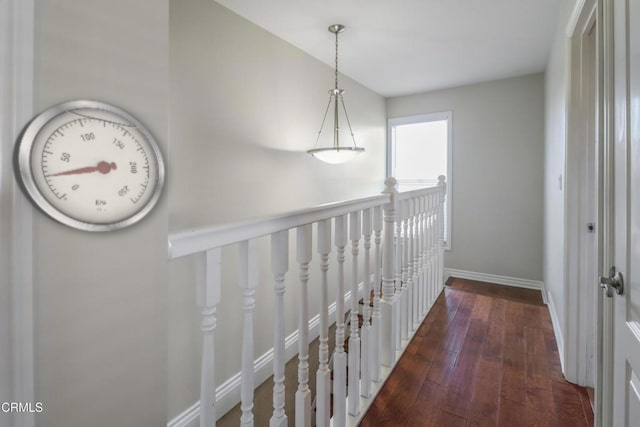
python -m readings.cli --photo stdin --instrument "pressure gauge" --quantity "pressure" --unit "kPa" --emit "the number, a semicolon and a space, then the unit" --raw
25; kPa
